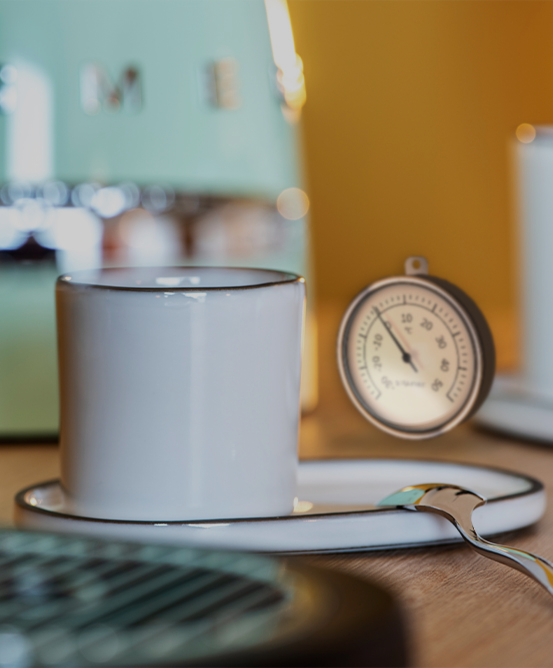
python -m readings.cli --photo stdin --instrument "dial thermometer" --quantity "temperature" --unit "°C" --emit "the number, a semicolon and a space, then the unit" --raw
0; °C
